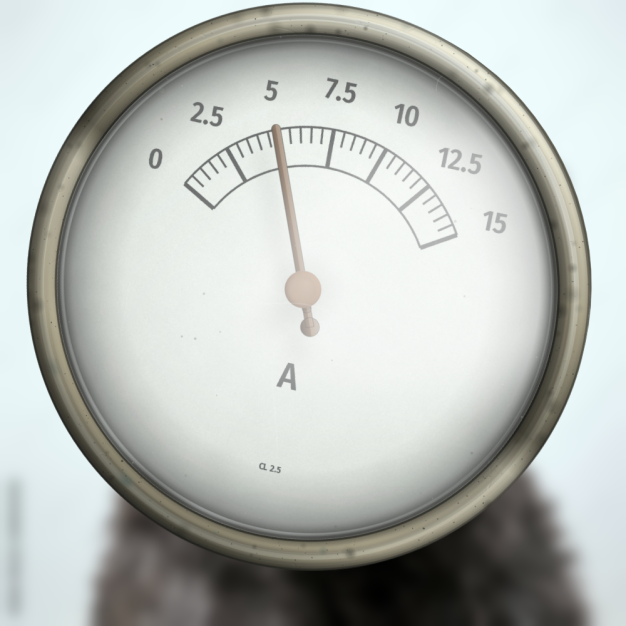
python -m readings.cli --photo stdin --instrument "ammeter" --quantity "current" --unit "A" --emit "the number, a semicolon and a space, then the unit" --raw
5; A
